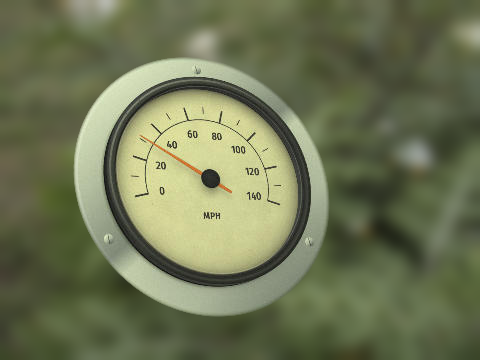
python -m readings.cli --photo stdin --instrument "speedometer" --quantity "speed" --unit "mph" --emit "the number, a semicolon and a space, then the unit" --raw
30; mph
